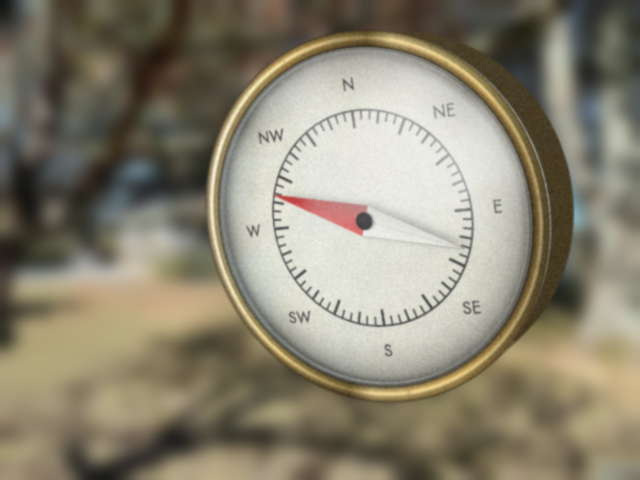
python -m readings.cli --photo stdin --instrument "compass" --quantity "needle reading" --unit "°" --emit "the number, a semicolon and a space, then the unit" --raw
290; °
